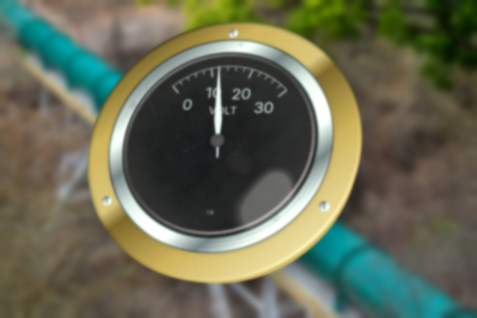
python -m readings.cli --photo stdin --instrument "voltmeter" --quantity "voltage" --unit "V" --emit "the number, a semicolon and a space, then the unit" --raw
12; V
